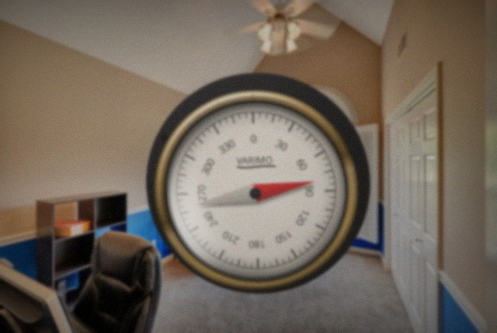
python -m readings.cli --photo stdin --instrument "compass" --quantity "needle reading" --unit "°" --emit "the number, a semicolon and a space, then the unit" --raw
80; °
